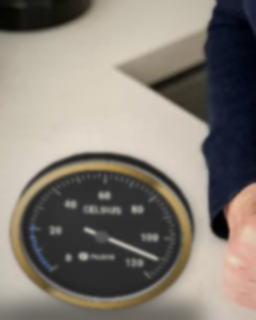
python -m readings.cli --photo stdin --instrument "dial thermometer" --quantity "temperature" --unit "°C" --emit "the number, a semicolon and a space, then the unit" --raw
110; °C
